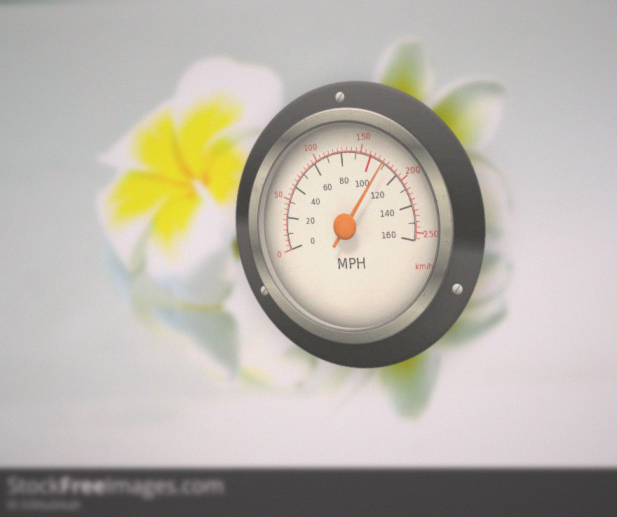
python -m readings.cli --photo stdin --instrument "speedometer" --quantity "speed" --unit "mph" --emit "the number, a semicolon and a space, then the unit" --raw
110; mph
